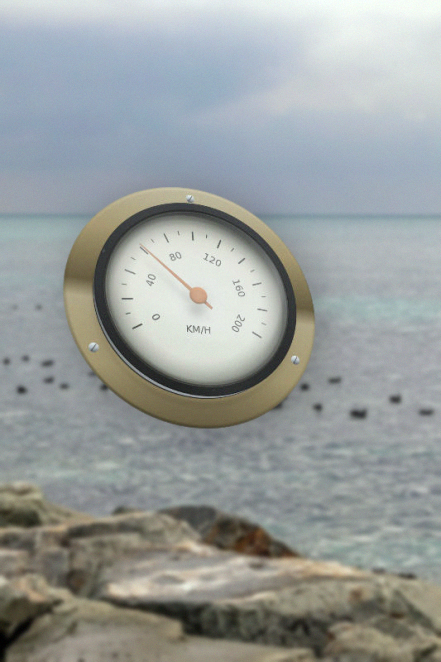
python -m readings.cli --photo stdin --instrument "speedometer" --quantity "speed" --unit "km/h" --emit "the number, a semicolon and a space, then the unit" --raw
60; km/h
